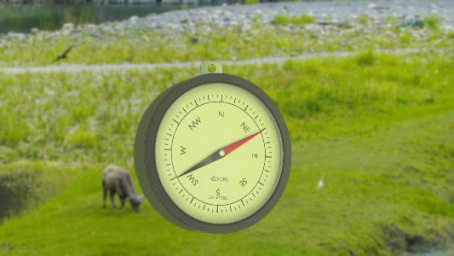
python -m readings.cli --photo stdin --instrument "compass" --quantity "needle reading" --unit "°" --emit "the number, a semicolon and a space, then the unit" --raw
60; °
